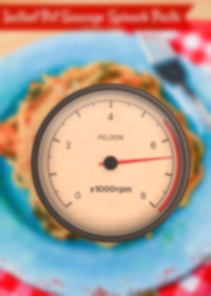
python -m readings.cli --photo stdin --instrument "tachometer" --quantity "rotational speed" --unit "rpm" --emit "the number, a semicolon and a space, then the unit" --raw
6500; rpm
